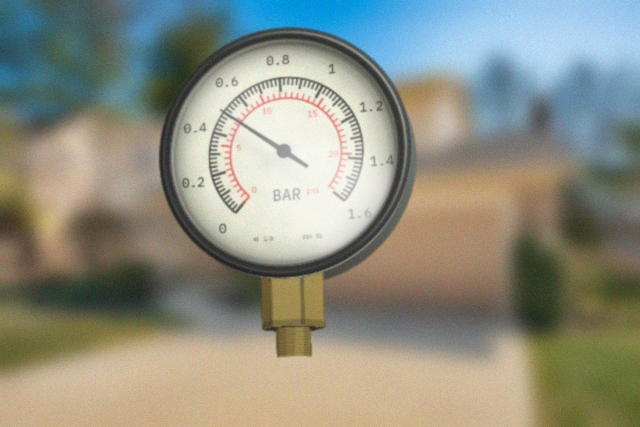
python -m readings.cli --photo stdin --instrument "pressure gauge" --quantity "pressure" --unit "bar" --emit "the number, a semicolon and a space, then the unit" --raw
0.5; bar
